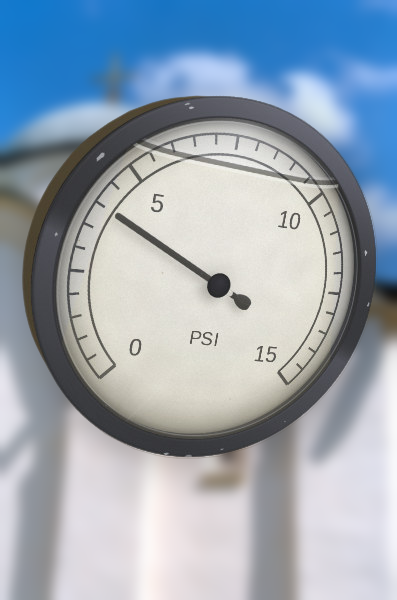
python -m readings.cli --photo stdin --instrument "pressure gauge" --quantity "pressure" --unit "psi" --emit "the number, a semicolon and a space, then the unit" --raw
4; psi
